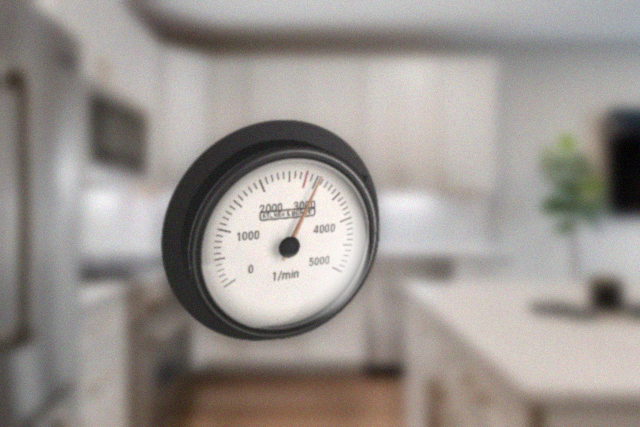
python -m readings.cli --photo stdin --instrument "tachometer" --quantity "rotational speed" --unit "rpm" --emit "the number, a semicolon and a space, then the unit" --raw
3000; rpm
